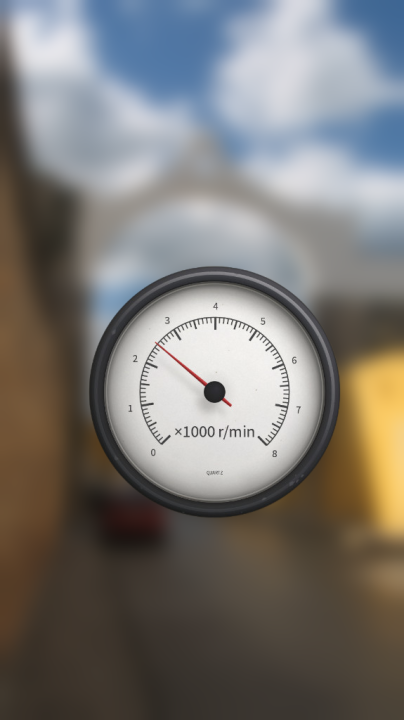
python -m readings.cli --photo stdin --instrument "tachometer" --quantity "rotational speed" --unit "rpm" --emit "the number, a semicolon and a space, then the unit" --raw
2500; rpm
